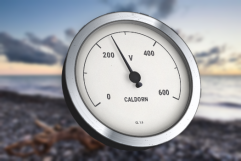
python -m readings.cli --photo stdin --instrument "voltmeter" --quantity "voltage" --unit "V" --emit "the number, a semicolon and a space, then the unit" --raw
250; V
